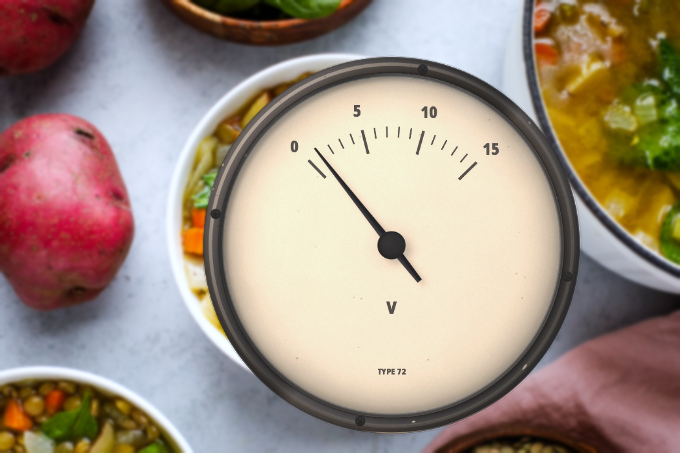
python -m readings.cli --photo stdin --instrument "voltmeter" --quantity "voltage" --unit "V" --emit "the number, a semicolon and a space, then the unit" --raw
1; V
